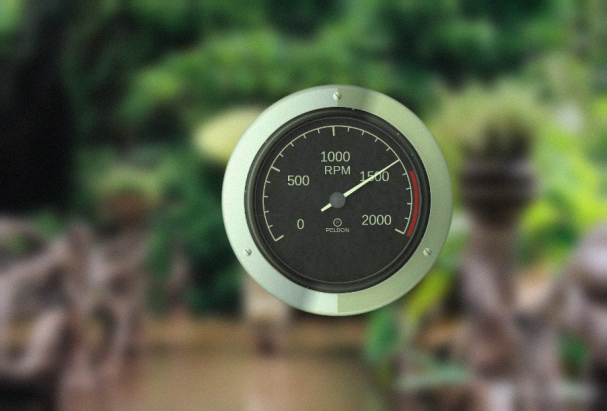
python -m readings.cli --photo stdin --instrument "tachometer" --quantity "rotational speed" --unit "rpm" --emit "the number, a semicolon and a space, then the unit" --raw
1500; rpm
